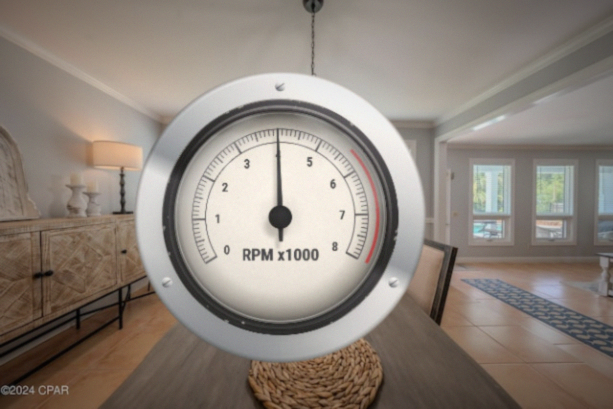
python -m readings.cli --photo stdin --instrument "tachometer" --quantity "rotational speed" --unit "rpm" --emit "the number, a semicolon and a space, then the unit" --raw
4000; rpm
